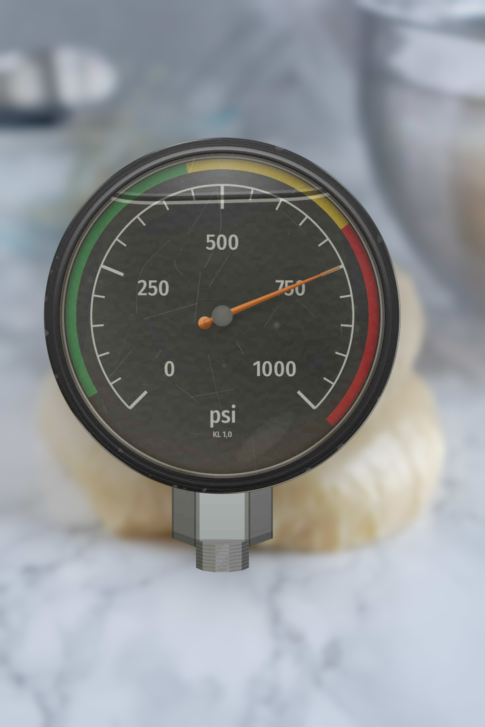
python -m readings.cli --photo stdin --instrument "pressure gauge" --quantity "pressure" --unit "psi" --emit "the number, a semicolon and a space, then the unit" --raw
750; psi
